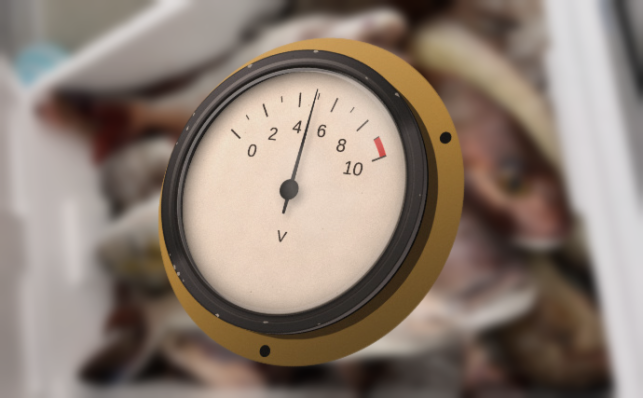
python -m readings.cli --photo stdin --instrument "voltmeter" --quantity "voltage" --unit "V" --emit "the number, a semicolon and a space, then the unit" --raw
5; V
